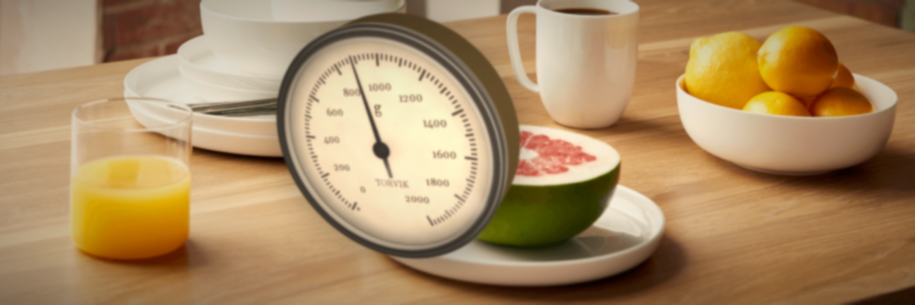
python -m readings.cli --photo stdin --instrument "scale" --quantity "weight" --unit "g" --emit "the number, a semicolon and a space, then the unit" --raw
900; g
